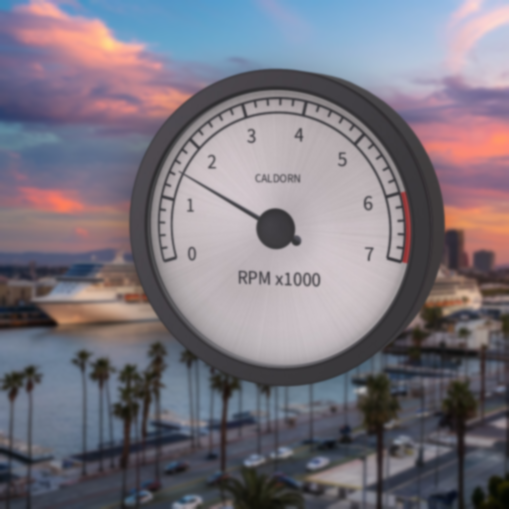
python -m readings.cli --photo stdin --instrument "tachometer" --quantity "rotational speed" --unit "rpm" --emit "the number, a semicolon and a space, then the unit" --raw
1500; rpm
